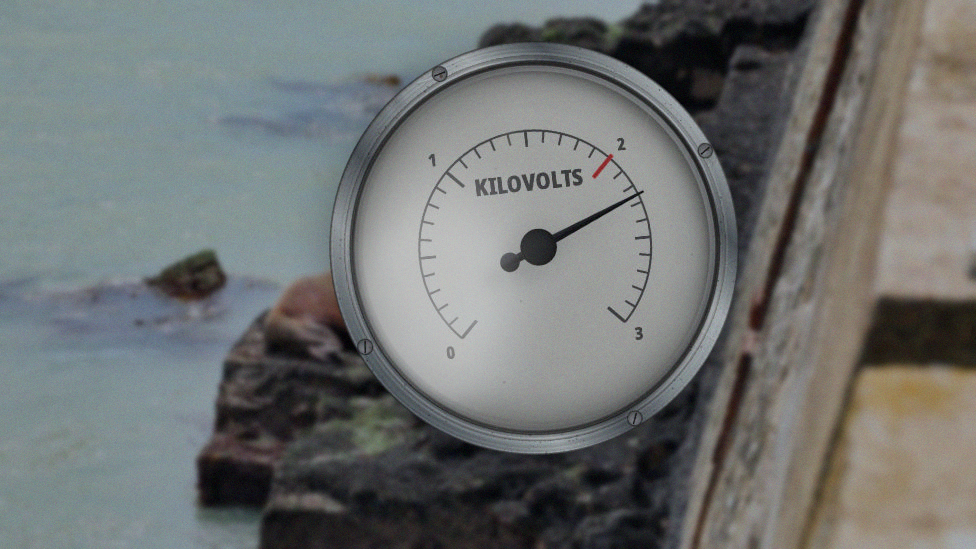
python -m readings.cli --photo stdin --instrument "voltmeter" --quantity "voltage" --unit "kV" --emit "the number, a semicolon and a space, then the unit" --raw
2.25; kV
